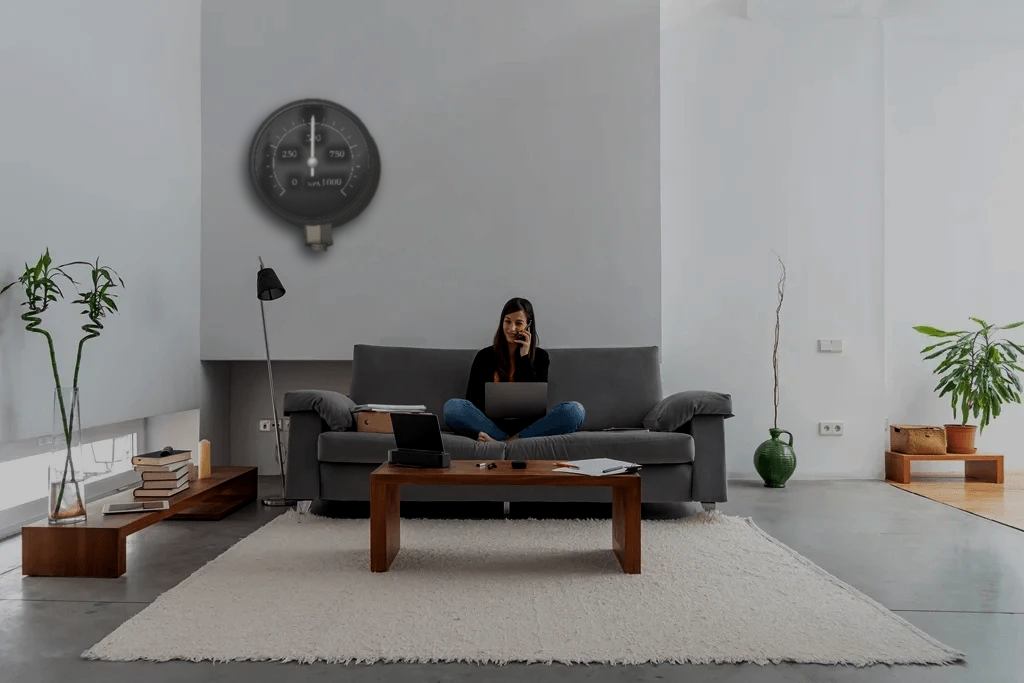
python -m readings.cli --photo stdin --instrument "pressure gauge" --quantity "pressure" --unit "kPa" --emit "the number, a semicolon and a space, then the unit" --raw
500; kPa
